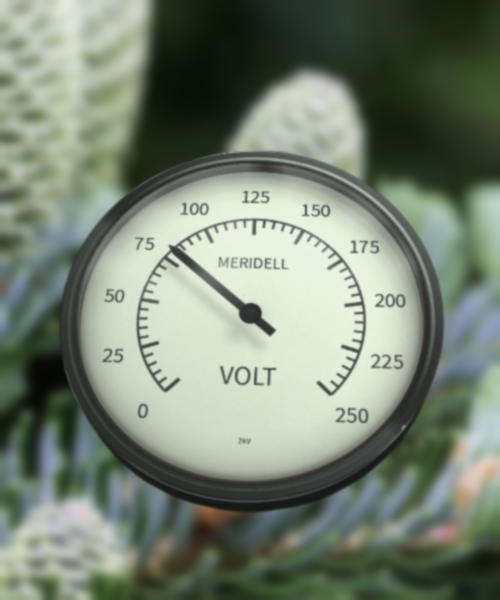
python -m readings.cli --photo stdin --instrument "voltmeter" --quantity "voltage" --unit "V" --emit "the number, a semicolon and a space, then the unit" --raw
80; V
